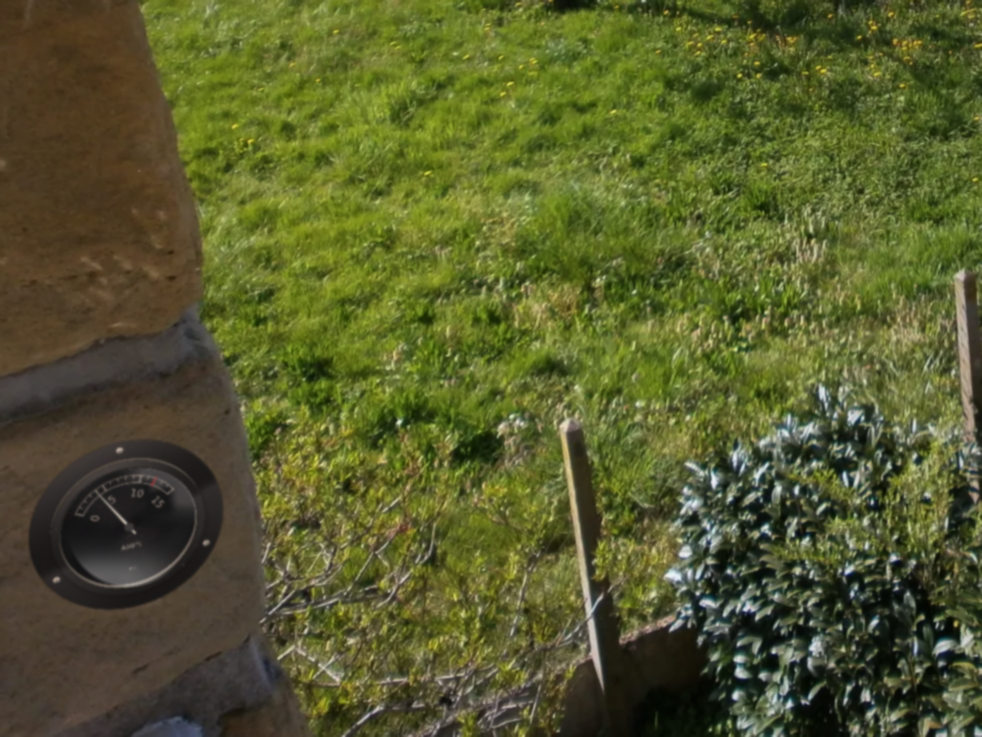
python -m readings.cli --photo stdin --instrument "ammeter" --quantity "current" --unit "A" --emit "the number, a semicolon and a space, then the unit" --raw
4; A
